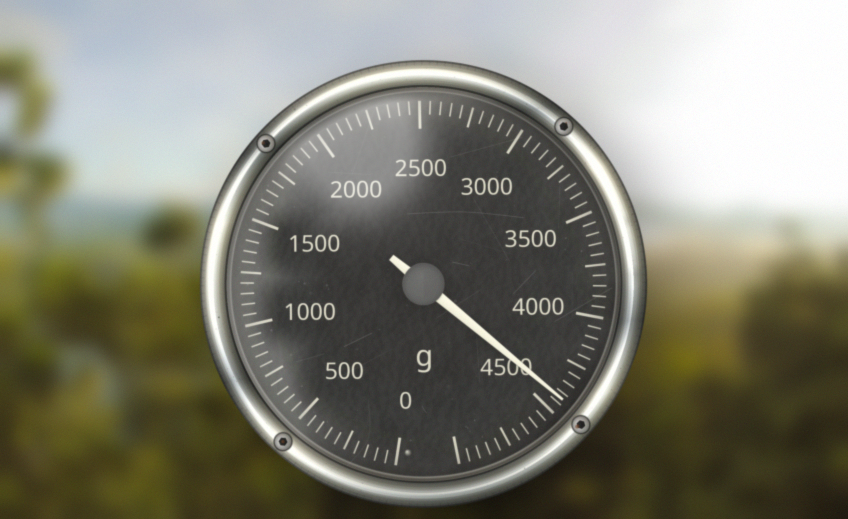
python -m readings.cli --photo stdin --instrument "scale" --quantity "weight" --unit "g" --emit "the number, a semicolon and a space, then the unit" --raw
4425; g
